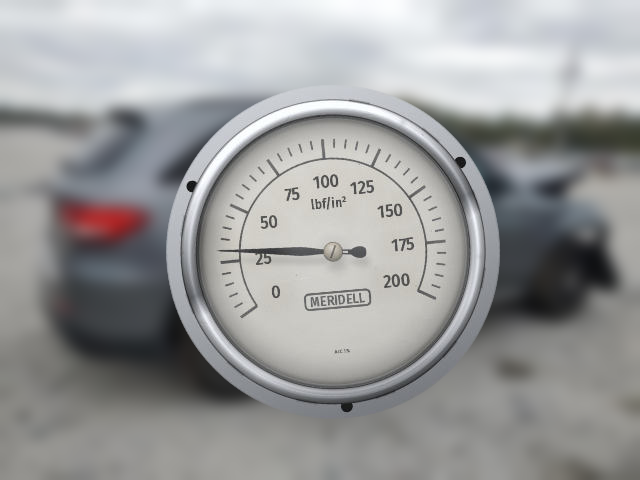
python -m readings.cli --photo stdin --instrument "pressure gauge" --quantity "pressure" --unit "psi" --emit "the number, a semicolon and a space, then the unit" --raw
30; psi
